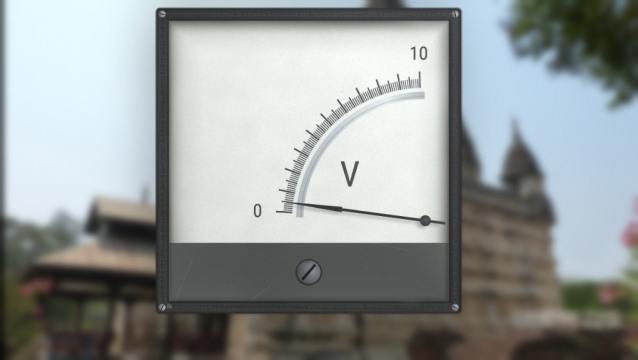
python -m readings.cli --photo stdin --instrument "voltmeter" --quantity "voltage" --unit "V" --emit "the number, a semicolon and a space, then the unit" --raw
0.5; V
